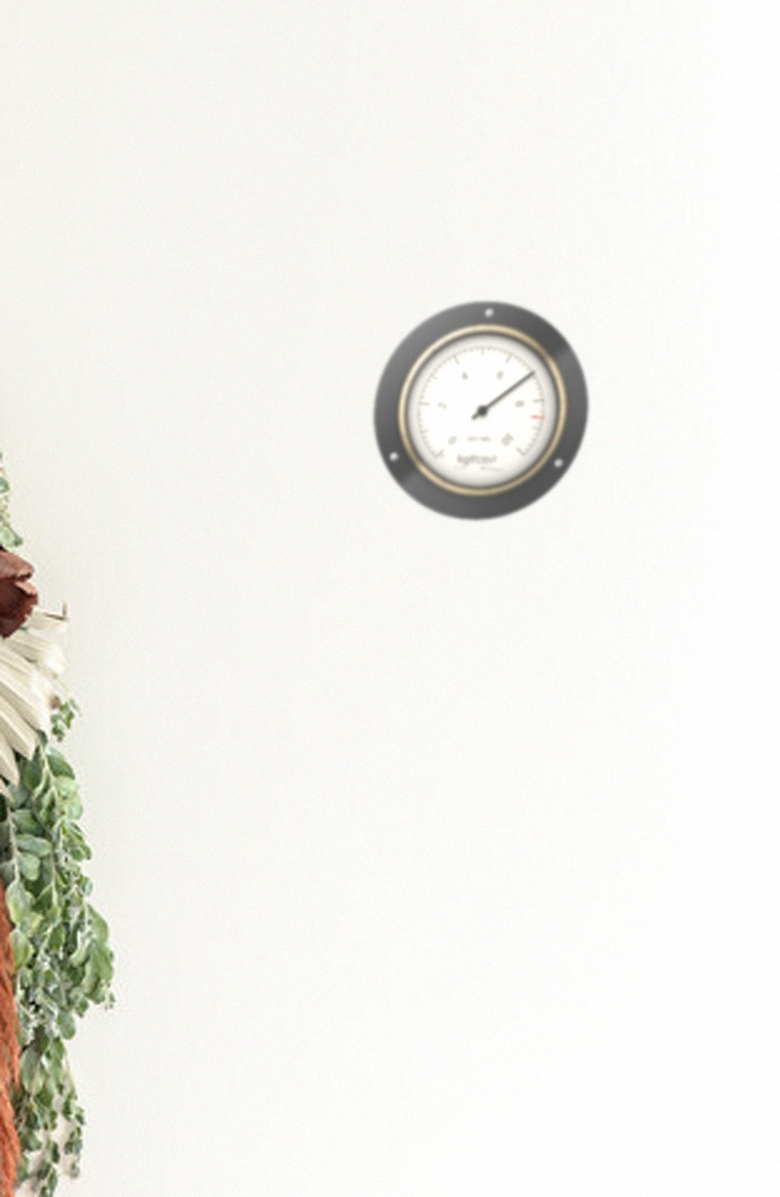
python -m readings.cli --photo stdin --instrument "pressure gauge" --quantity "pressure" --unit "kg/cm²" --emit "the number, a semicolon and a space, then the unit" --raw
7; kg/cm²
